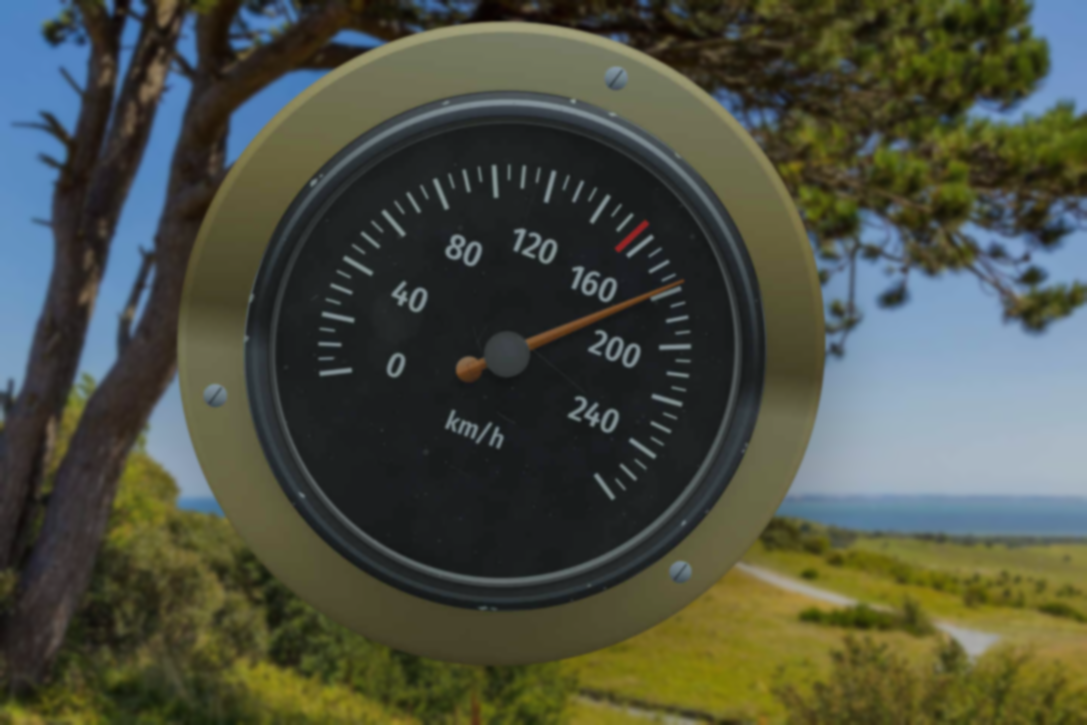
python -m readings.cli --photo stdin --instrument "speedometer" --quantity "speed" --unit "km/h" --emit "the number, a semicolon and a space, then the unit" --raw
177.5; km/h
